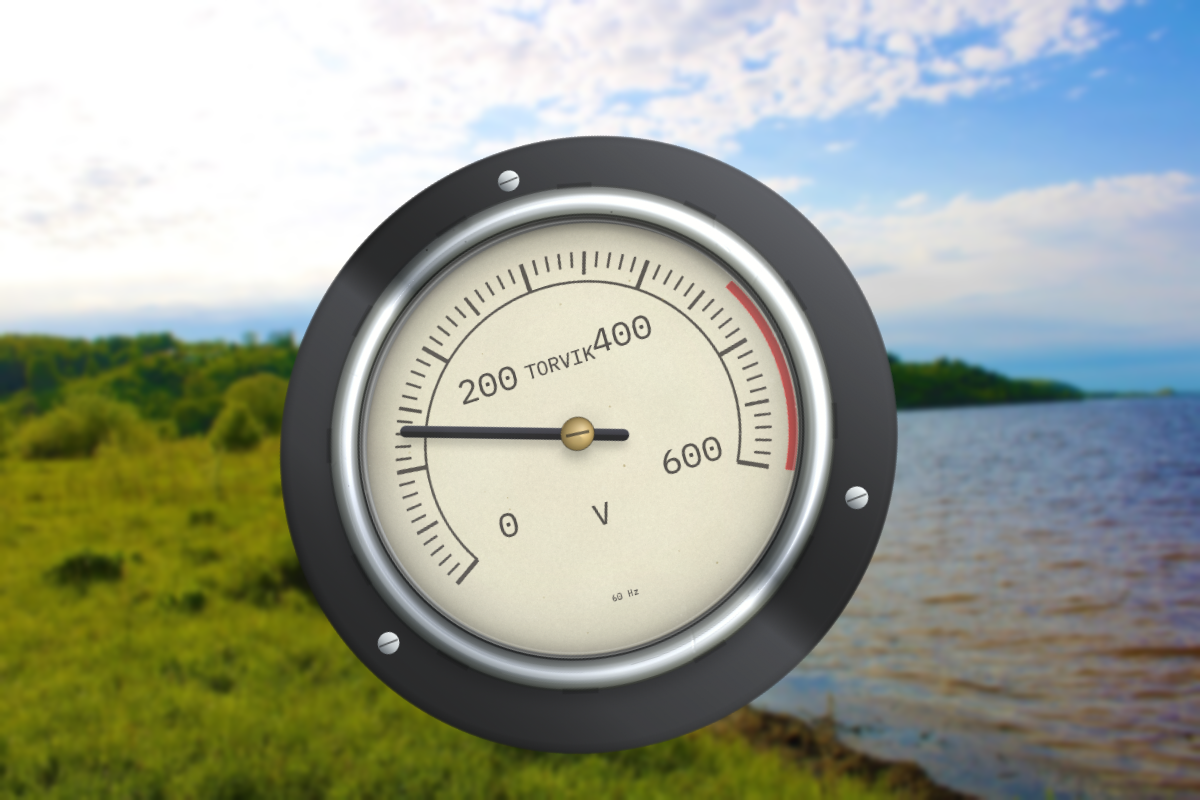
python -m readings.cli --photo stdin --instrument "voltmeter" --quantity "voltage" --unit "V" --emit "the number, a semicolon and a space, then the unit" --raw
130; V
